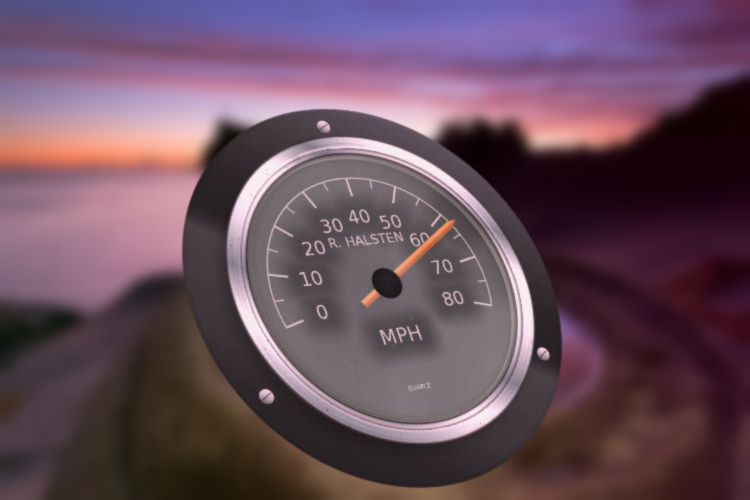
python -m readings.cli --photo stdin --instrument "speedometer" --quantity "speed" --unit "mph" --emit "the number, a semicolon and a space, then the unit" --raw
62.5; mph
